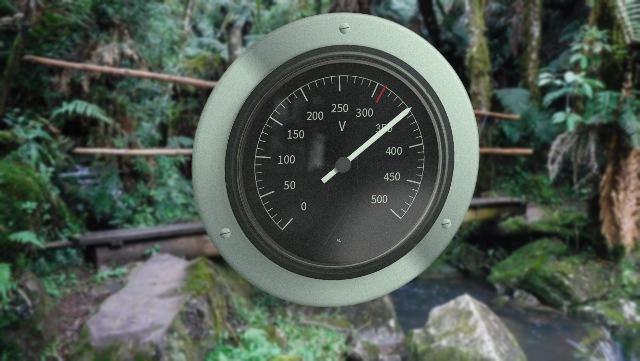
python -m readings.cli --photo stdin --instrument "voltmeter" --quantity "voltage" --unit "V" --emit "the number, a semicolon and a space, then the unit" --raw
350; V
